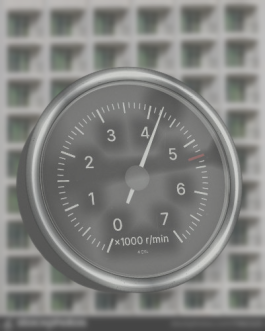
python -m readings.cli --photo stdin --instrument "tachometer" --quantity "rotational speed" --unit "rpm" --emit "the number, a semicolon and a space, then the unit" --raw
4200; rpm
